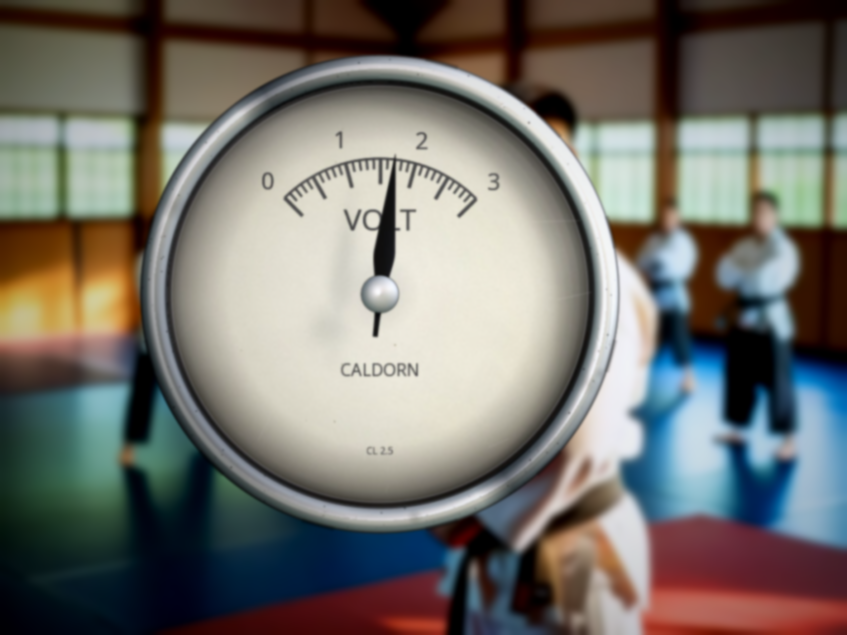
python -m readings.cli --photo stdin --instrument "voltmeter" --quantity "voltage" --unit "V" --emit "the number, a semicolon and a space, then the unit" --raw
1.7; V
